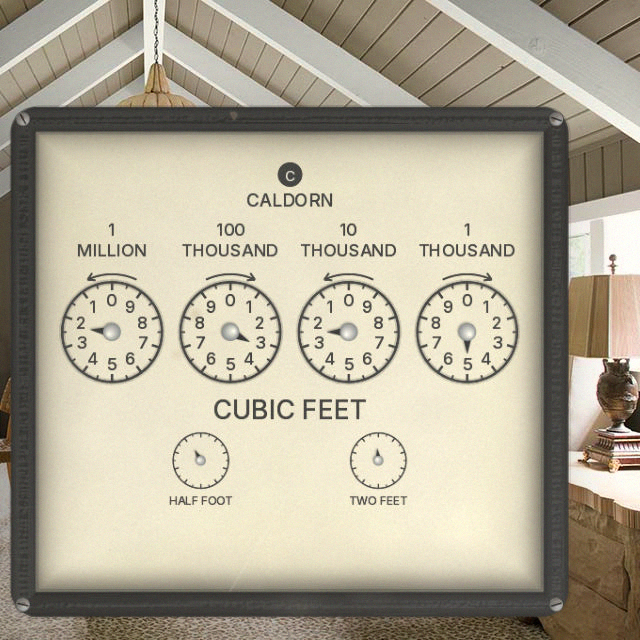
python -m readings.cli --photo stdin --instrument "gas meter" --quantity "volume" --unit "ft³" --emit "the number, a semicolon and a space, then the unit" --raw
232500; ft³
